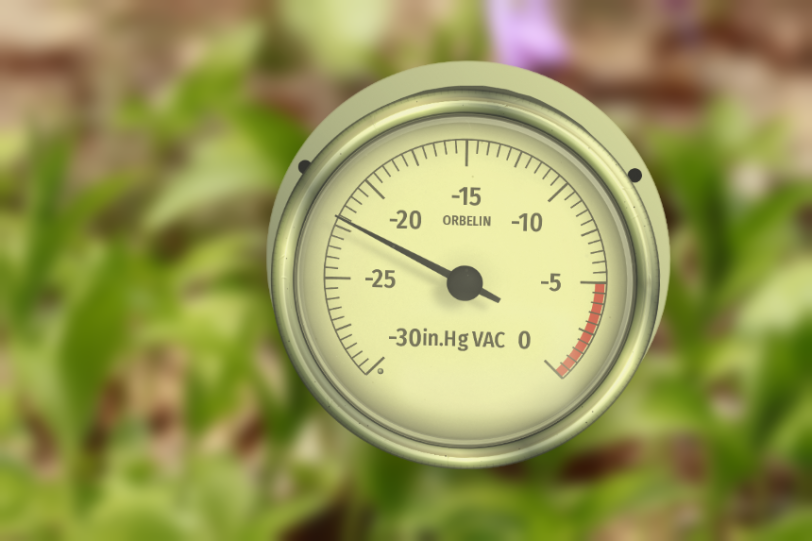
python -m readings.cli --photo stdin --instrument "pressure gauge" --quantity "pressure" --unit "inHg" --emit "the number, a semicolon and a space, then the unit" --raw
-22; inHg
